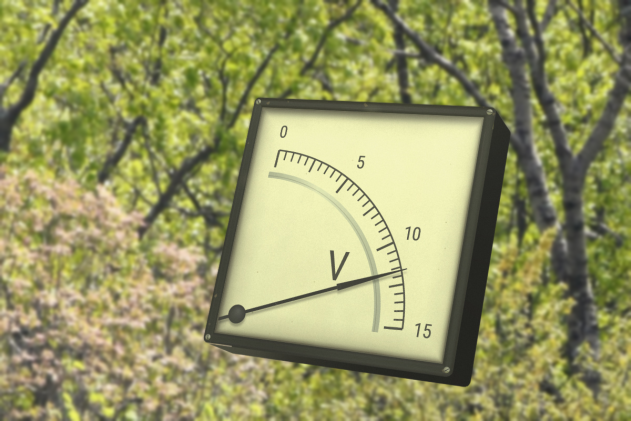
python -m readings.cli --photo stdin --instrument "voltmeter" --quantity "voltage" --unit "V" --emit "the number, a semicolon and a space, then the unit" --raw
11.75; V
